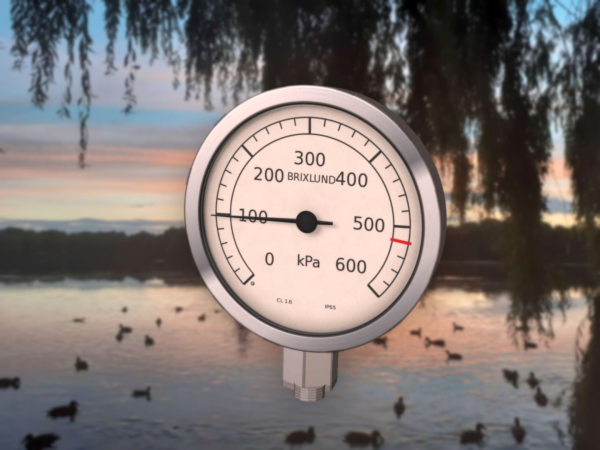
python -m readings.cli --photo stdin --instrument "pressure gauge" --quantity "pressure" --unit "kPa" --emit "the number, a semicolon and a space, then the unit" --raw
100; kPa
